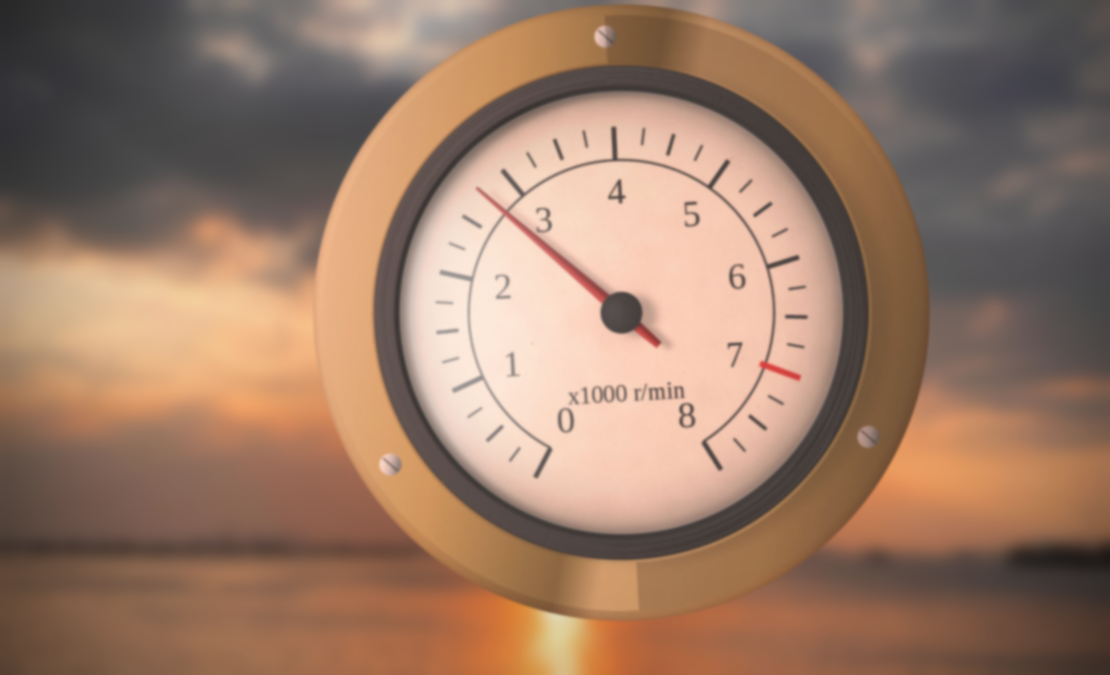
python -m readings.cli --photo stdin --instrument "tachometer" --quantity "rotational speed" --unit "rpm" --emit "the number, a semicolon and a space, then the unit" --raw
2750; rpm
